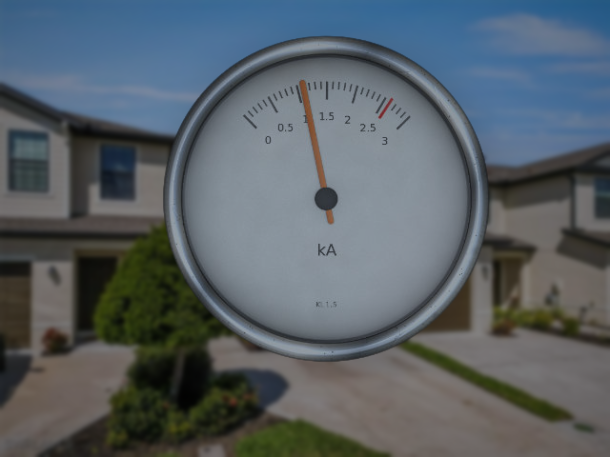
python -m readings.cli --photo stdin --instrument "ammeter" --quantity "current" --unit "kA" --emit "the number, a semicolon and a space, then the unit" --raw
1.1; kA
